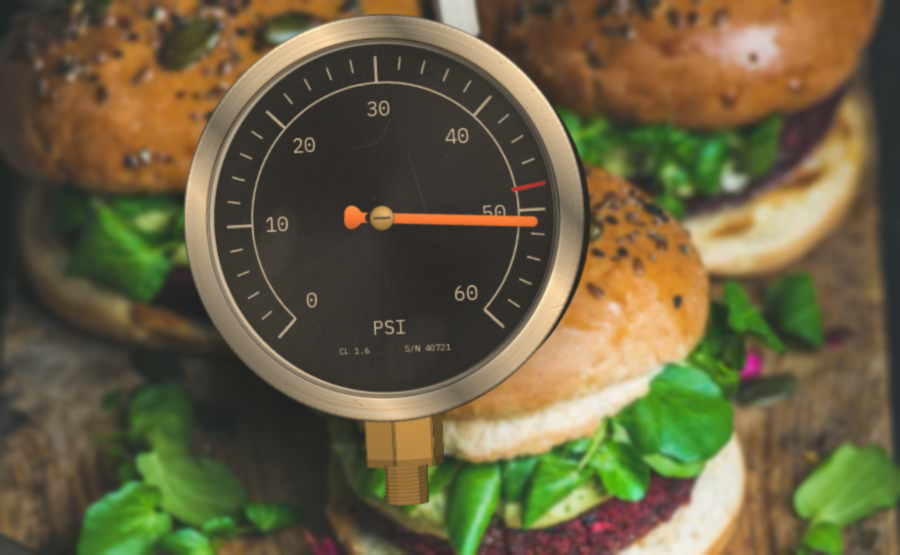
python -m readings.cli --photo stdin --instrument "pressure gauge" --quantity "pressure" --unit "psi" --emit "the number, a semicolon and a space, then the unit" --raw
51; psi
